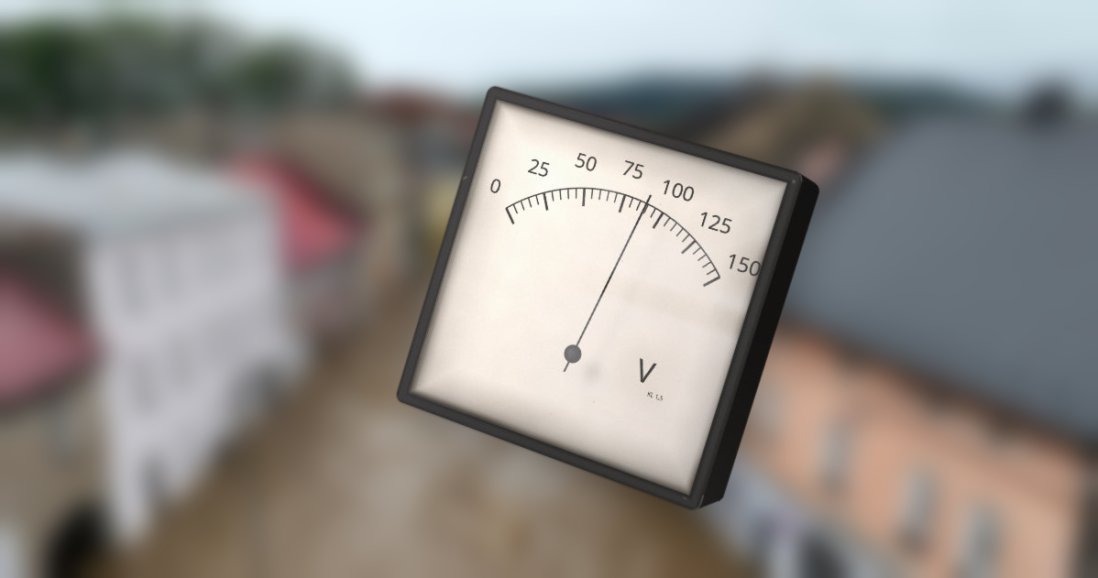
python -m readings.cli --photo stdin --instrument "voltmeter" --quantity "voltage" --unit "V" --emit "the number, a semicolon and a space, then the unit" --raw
90; V
